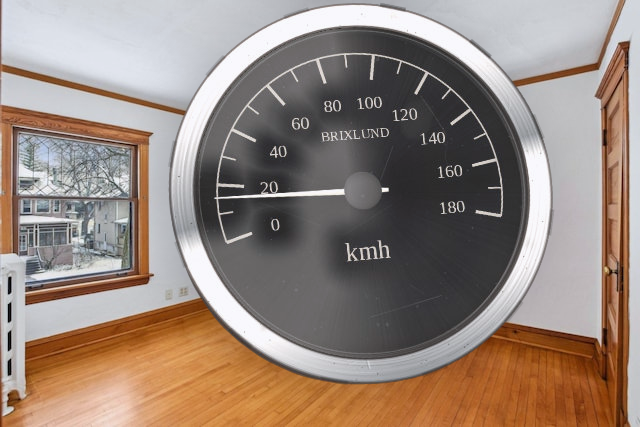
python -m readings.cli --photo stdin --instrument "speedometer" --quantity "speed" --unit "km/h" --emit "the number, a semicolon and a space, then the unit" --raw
15; km/h
